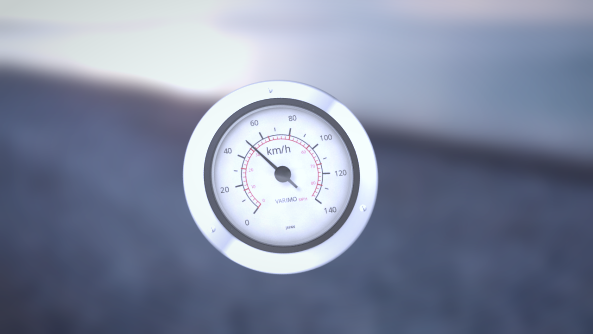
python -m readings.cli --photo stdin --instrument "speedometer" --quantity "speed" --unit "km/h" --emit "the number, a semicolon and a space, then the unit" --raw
50; km/h
